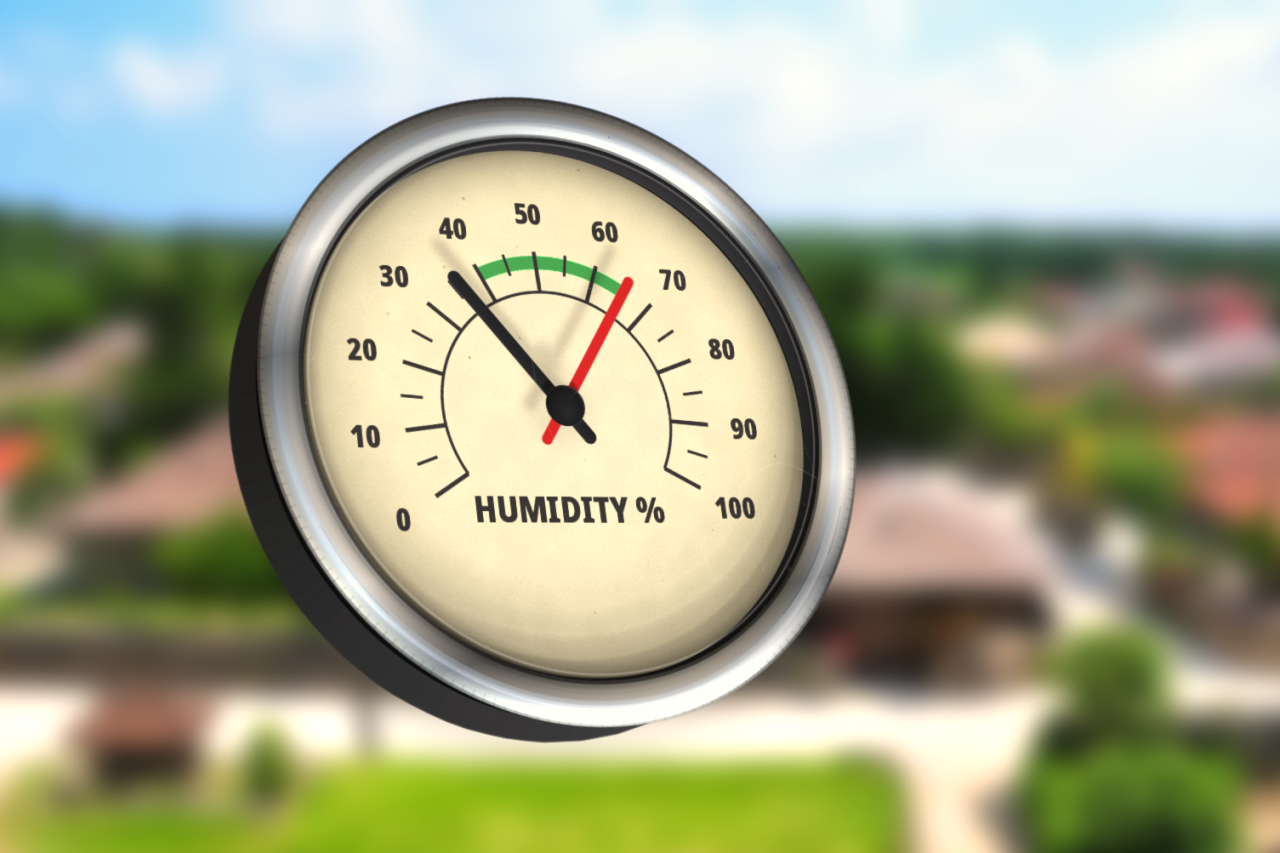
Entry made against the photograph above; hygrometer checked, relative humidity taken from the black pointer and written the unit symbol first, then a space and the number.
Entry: % 35
